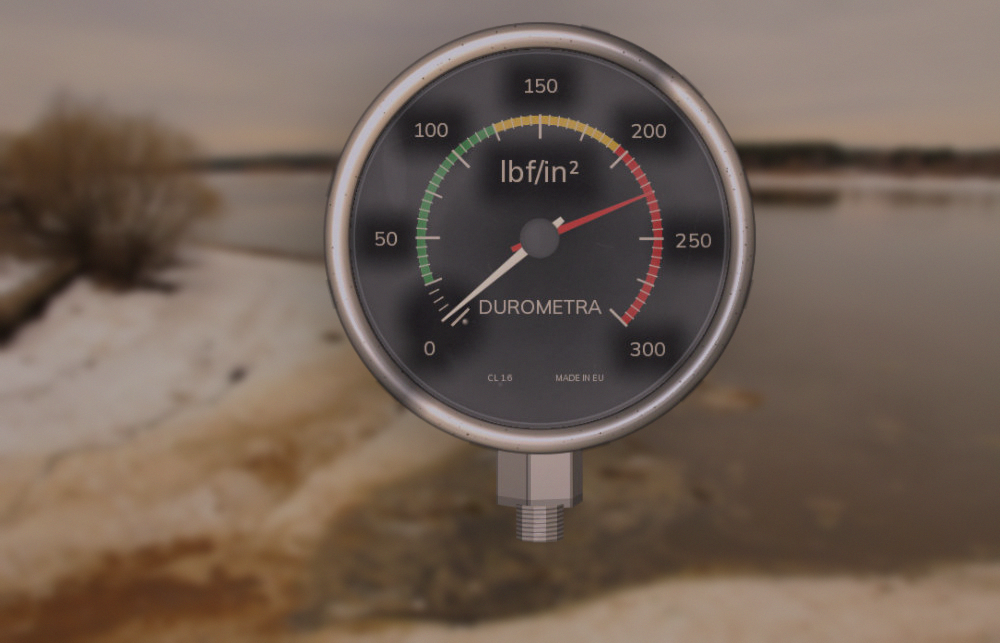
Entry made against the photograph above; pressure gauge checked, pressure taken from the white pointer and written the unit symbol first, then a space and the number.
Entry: psi 5
